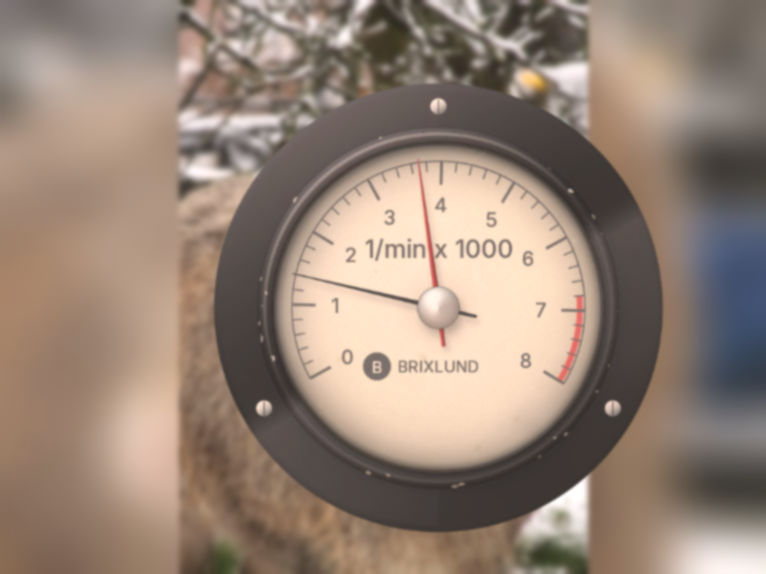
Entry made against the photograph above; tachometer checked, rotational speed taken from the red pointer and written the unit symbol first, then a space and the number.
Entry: rpm 3700
